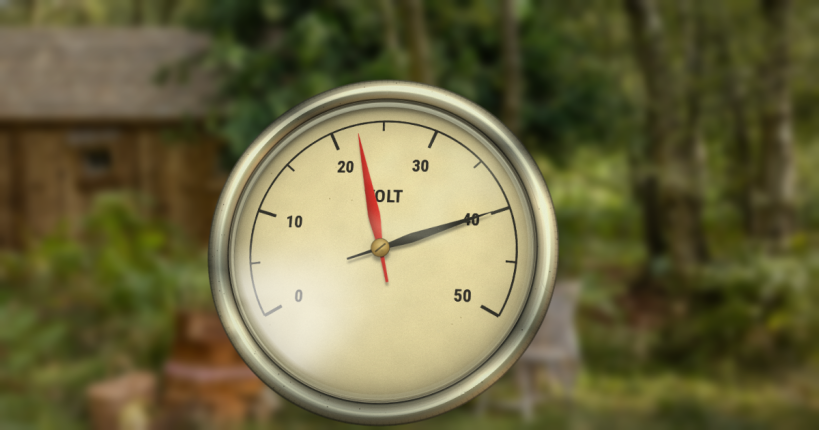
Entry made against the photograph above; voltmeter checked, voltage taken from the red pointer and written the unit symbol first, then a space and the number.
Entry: V 22.5
